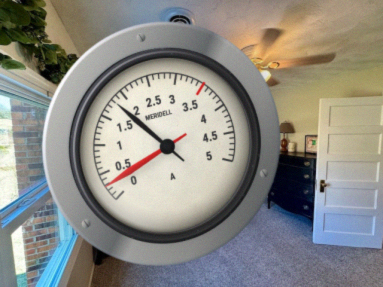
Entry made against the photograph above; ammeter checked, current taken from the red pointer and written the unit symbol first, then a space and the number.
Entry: A 0.3
